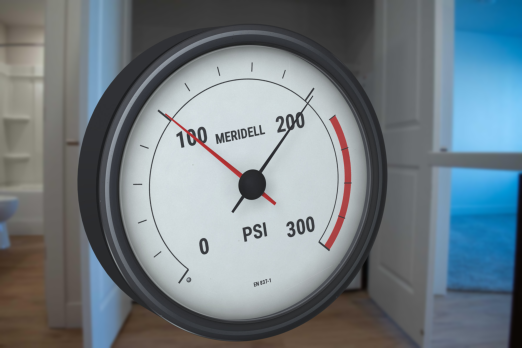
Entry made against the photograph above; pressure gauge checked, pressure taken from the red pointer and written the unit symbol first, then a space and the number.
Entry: psi 100
